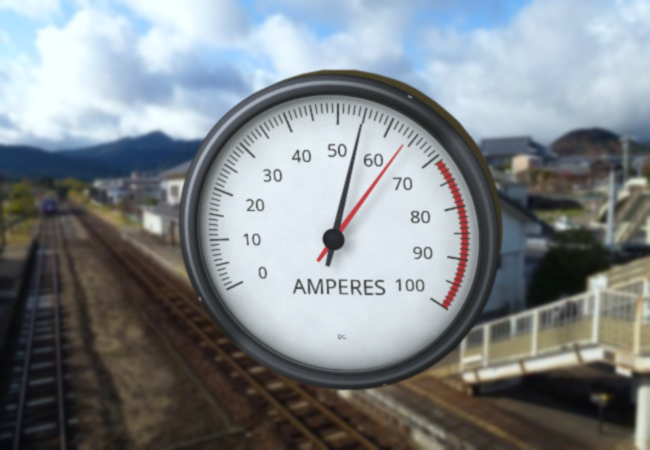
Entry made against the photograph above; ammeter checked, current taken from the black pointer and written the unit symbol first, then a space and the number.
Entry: A 55
